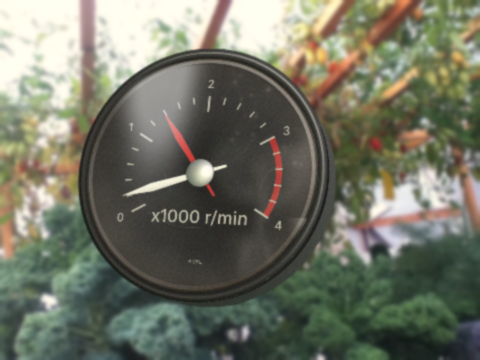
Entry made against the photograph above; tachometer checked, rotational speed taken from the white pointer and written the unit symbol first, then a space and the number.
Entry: rpm 200
